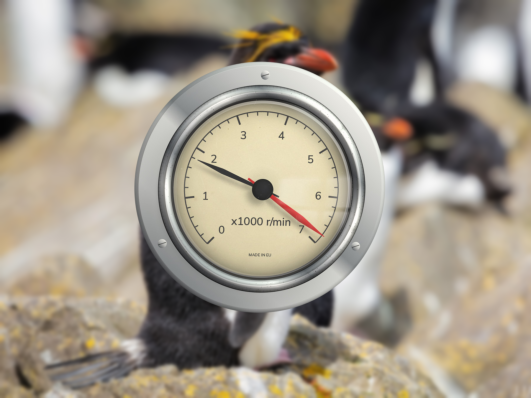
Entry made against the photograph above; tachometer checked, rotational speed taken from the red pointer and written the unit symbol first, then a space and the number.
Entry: rpm 6800
